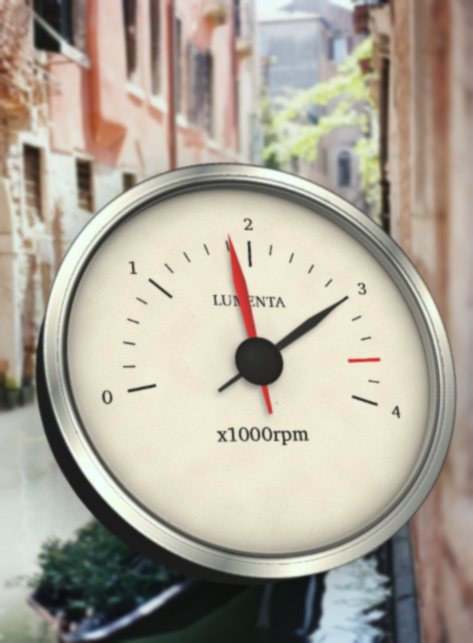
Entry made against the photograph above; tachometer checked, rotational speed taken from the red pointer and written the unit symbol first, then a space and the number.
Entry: rpm 1800
